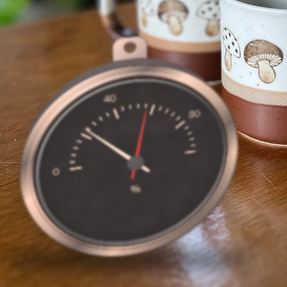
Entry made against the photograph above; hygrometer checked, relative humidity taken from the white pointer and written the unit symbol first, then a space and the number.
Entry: % 24
